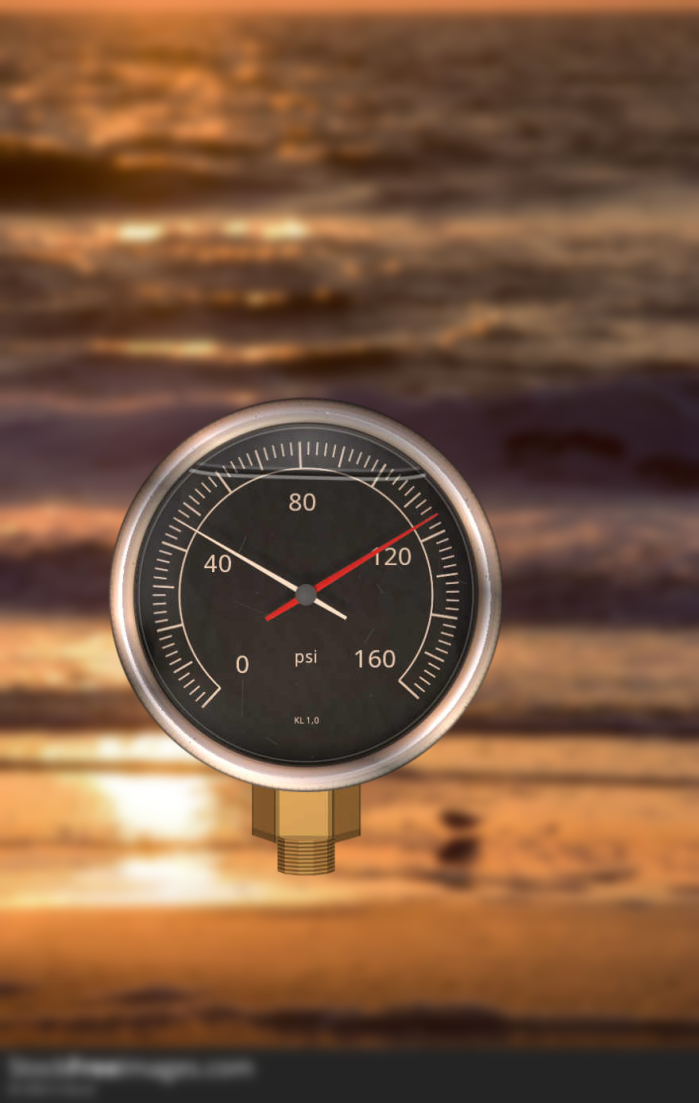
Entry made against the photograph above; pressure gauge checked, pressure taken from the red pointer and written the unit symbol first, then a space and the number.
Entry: psi 116
